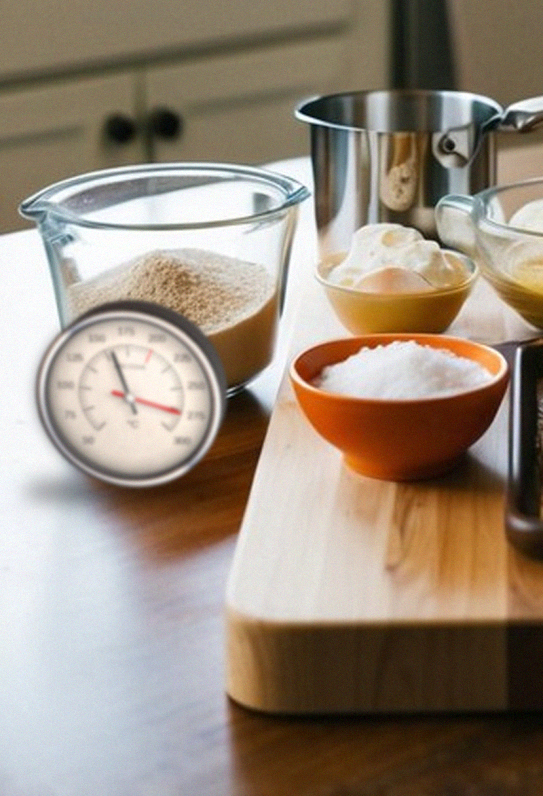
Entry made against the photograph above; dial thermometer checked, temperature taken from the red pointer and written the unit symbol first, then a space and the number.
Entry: °C 275
